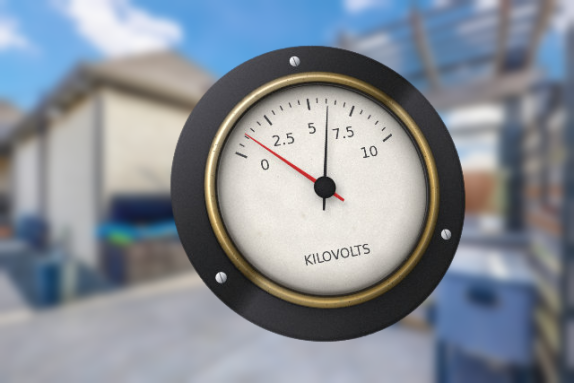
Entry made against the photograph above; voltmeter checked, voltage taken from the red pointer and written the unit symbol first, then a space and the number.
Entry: kV 1
